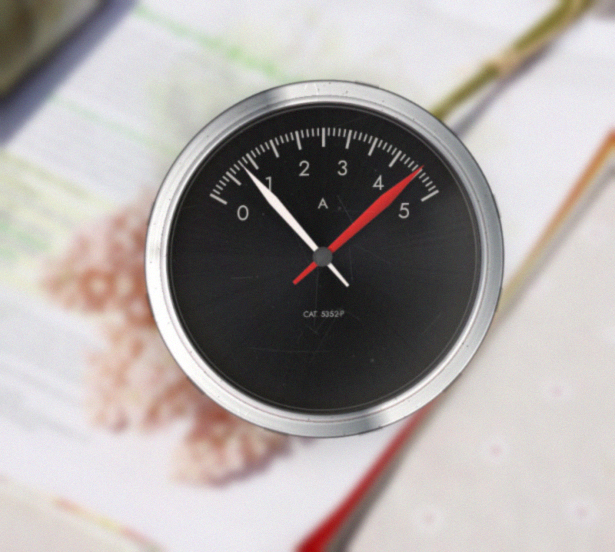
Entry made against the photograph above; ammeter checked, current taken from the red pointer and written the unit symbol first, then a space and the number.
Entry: A 4.5
